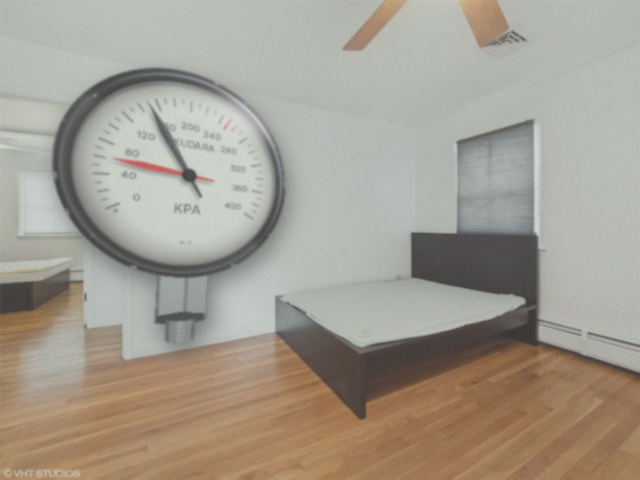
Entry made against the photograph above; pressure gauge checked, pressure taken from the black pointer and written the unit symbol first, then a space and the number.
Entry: kPa 150
